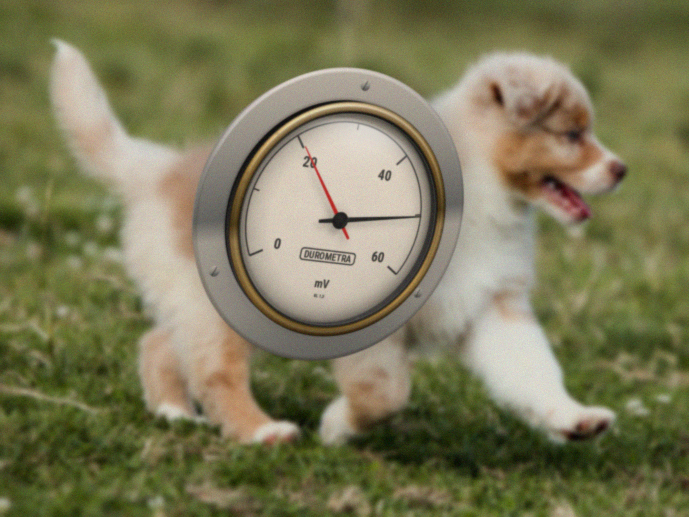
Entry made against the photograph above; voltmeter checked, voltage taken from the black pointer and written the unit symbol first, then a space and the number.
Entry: mV 50
